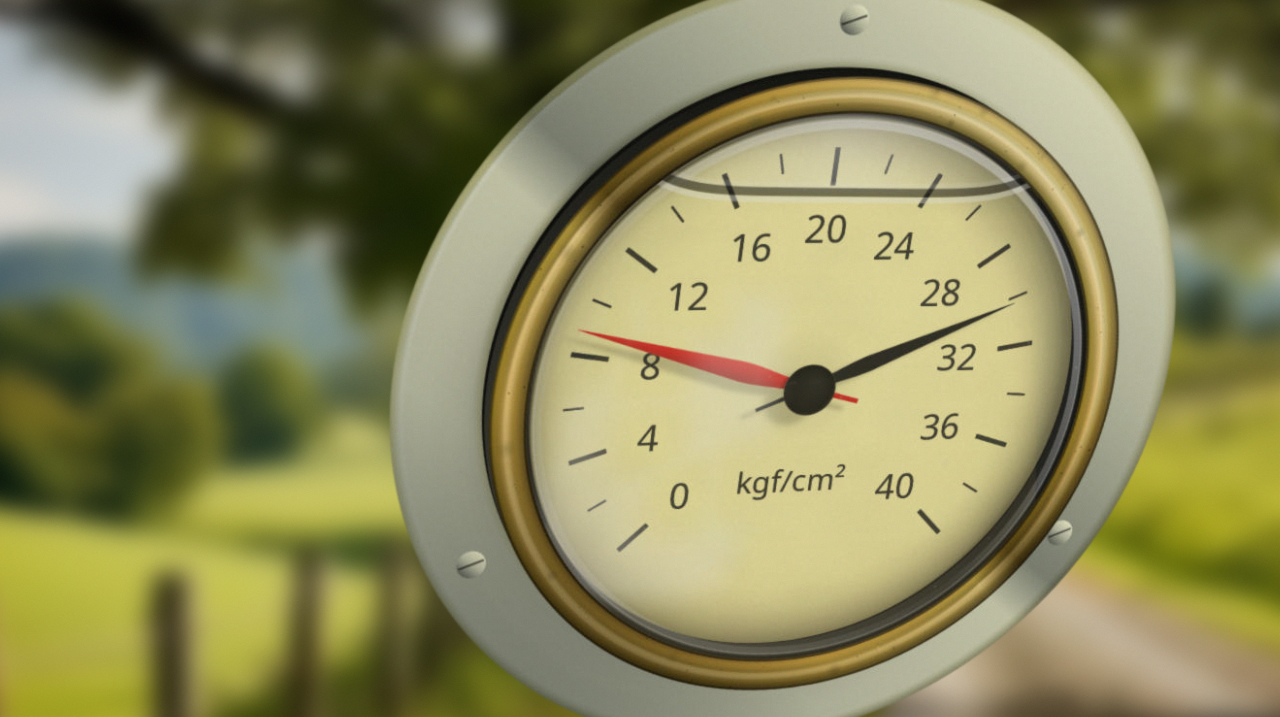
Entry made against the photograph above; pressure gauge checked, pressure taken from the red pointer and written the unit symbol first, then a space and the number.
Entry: kg/cm² 9
